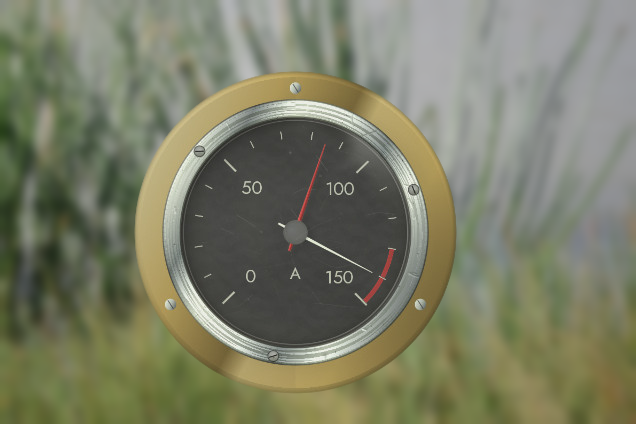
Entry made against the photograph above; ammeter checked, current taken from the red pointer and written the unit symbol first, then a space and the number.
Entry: A 85
